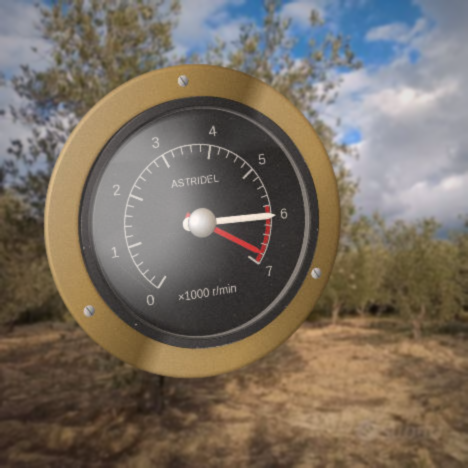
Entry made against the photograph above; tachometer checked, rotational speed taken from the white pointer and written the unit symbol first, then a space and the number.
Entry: rpm 6000
